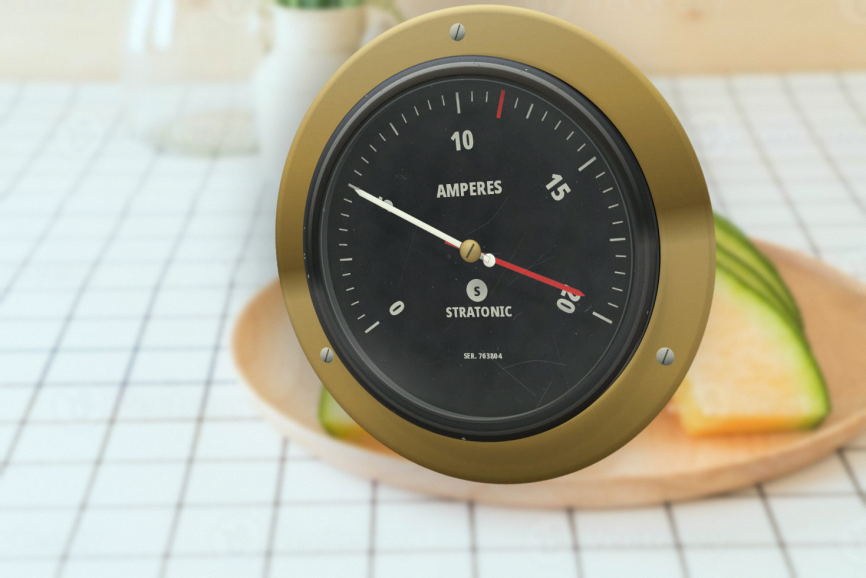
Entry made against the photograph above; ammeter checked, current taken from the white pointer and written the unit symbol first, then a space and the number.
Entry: A 5
